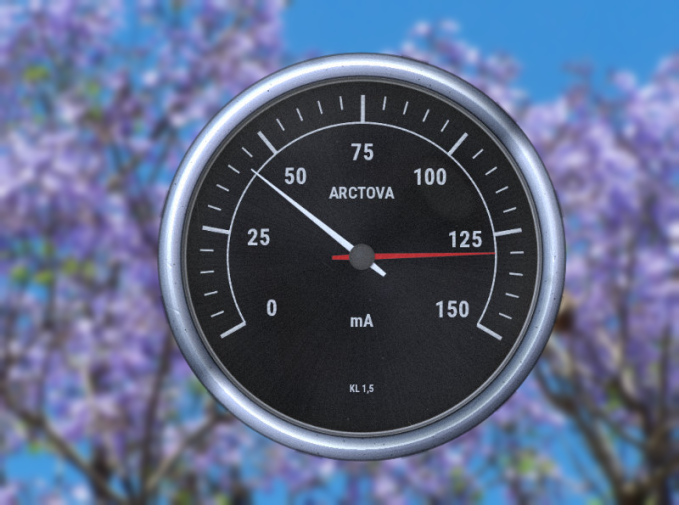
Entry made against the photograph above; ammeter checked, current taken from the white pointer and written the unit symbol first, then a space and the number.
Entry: mA 42.5
